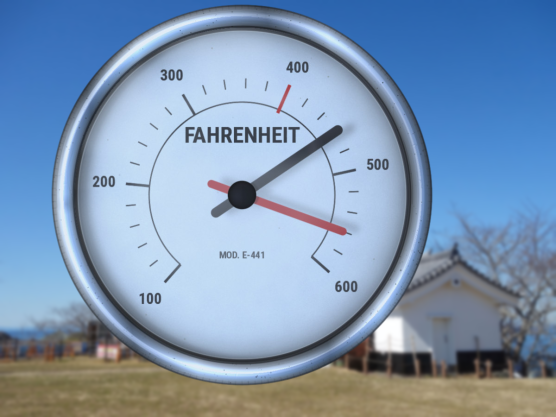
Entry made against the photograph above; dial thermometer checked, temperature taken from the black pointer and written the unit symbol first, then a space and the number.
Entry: °F 460
